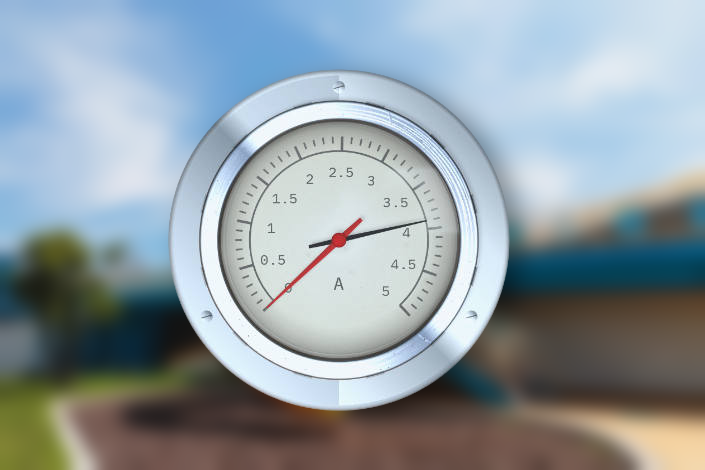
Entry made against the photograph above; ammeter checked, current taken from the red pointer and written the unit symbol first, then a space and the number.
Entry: A 0
